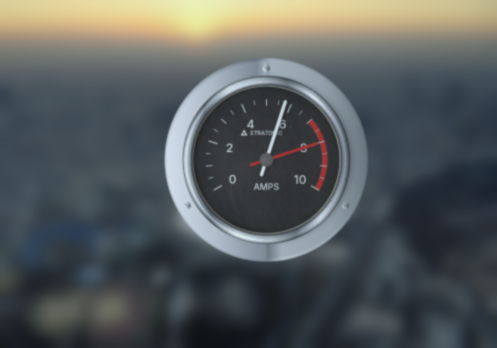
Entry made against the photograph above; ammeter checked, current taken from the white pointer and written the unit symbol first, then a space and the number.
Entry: A 5.75
